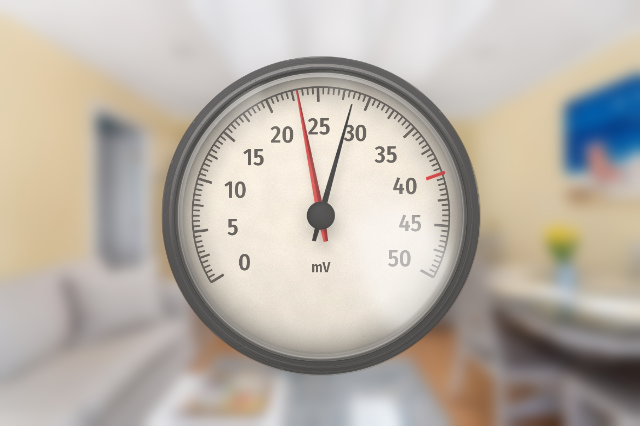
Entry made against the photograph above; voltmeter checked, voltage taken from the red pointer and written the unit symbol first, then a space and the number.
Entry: mV 23
